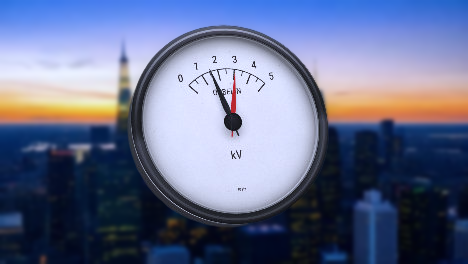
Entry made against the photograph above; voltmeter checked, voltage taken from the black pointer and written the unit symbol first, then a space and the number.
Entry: kV 1.5
